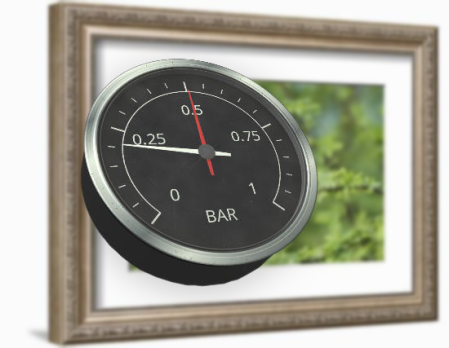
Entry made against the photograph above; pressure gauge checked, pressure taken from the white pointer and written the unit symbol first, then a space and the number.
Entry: bar 0.2
